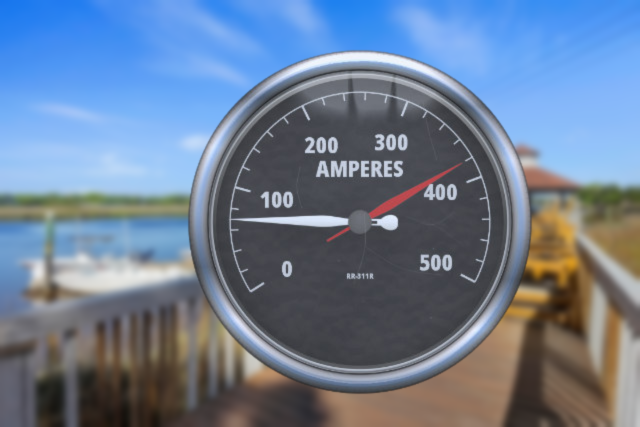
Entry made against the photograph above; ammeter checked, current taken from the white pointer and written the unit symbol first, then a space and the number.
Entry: A 70
